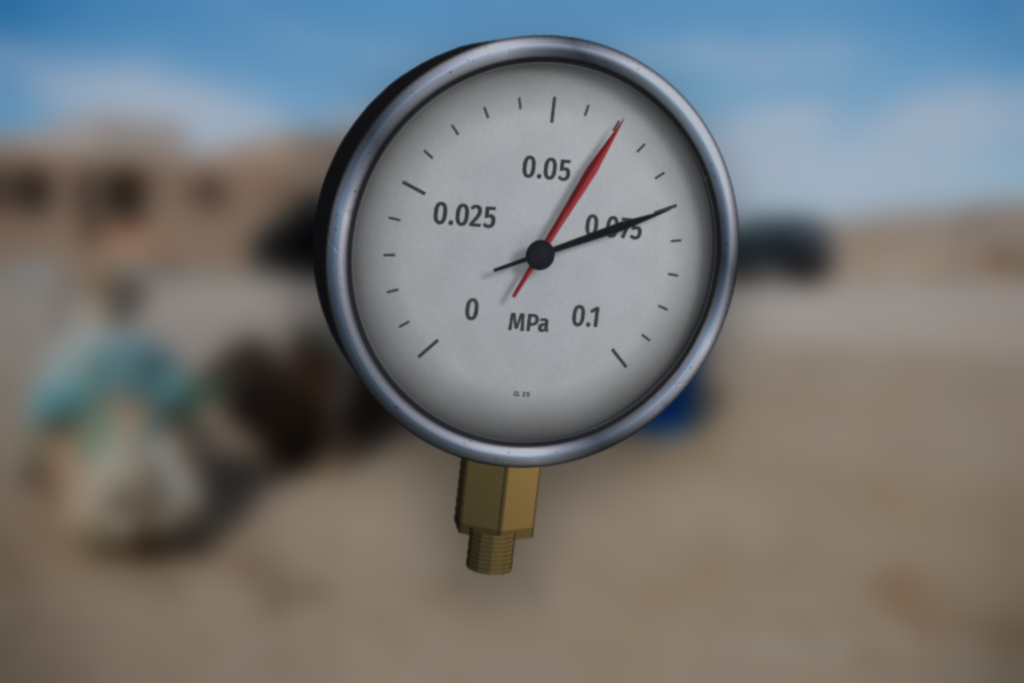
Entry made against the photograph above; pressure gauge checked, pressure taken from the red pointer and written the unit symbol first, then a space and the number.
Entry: MPa 0.06
